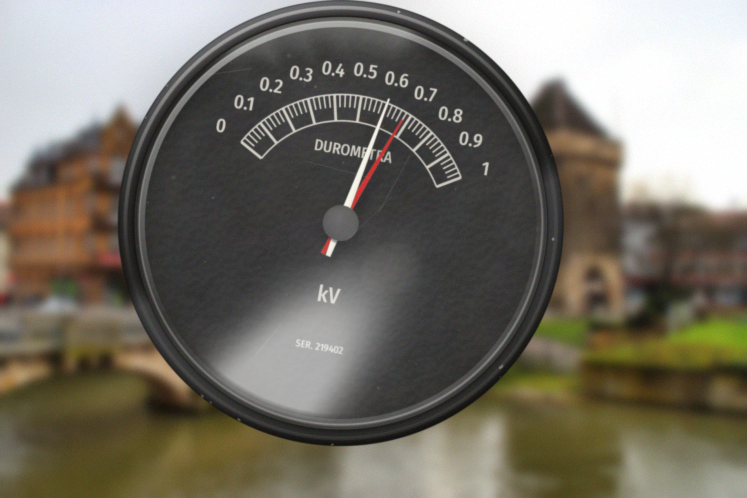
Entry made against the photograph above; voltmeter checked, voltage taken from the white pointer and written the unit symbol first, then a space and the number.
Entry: kV 0.6
